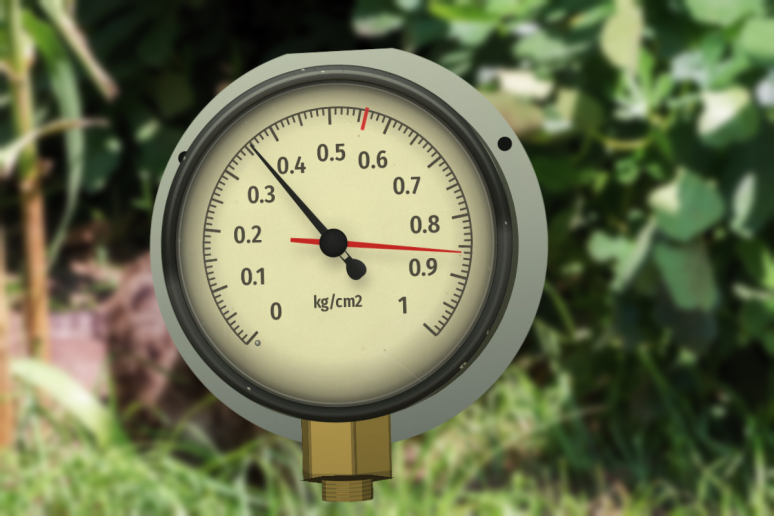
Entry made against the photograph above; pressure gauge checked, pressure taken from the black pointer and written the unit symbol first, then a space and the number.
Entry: kg/cm² 0.36
